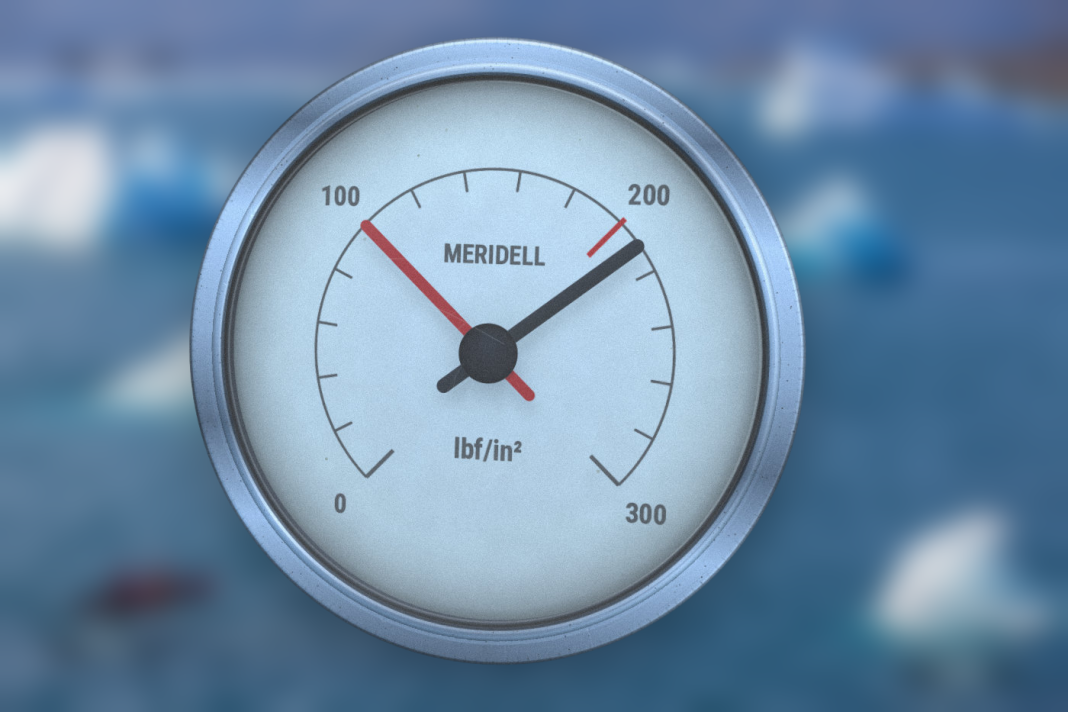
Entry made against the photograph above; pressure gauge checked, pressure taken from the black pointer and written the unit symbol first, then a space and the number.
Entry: psi 210
